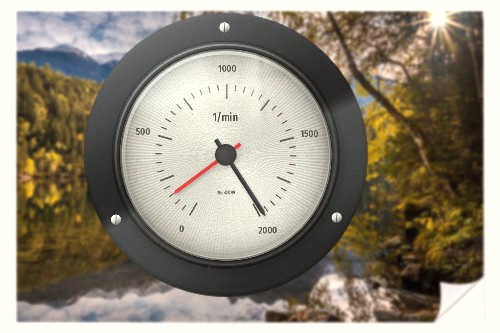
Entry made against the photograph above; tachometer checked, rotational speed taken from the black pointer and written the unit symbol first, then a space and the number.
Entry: rpm 1975
